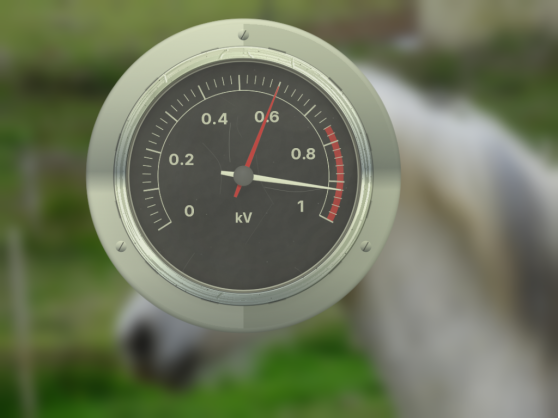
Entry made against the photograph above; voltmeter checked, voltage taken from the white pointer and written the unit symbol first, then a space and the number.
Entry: kV 0.92
